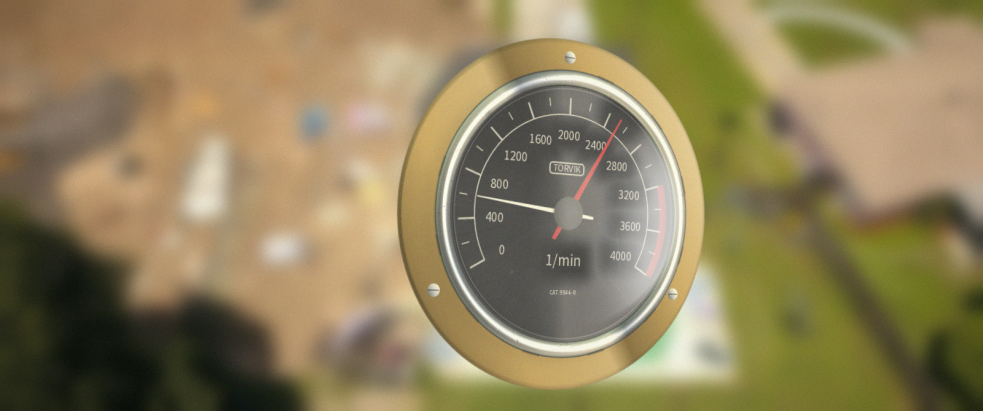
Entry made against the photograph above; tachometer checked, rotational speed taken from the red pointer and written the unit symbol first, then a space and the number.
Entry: rpm 2500
